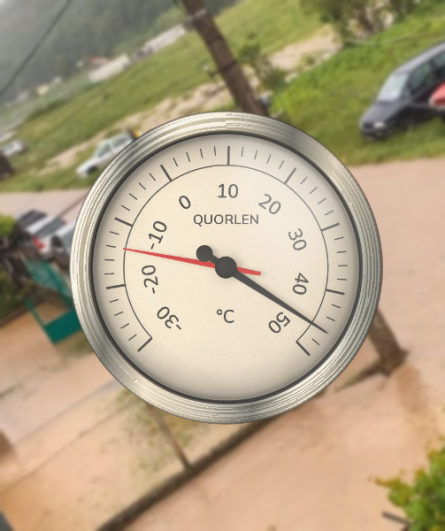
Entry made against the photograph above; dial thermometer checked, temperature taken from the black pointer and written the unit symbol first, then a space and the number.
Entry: °C 46
